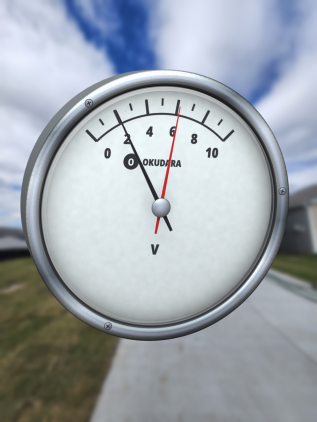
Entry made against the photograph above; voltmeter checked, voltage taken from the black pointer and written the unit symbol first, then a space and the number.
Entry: V 2
